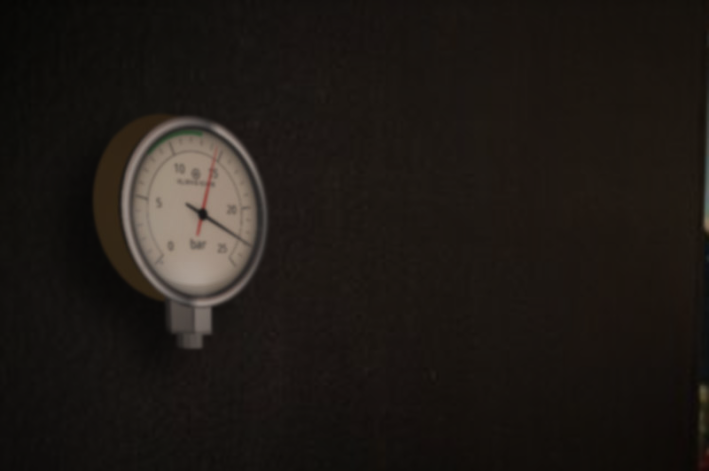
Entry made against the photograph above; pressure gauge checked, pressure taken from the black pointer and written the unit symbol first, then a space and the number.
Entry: bar 23
